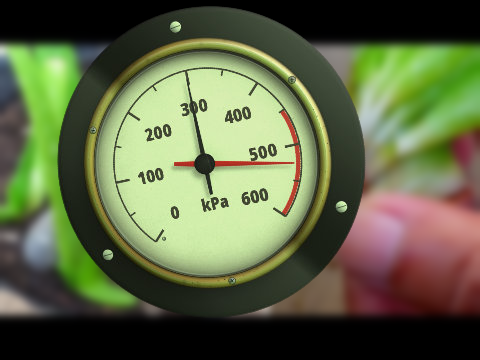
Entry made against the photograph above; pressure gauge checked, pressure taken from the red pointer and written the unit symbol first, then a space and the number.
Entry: kPa 525
